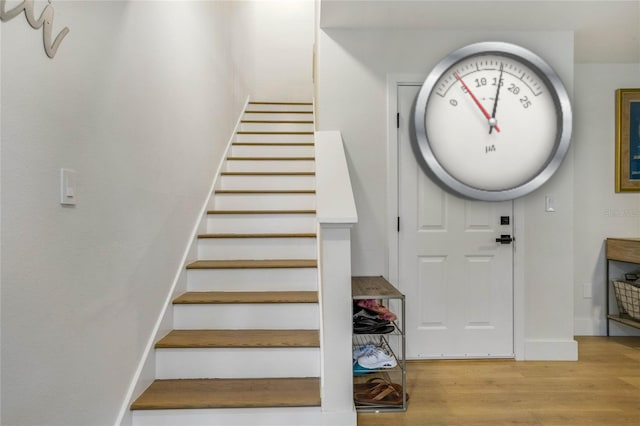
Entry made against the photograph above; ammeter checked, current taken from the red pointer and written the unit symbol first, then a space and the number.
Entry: µA 5
